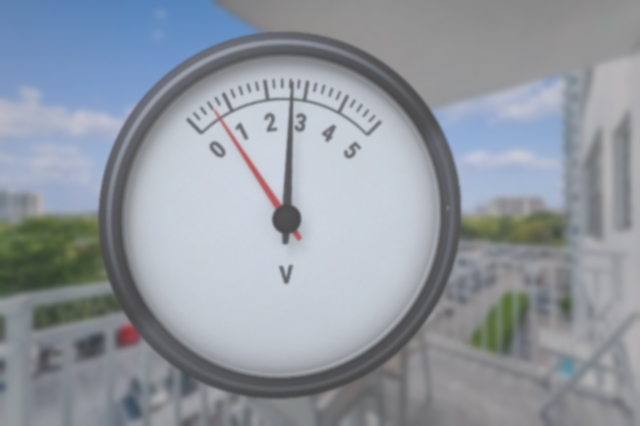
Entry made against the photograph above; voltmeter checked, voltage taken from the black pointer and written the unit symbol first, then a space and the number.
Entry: V 2.6
